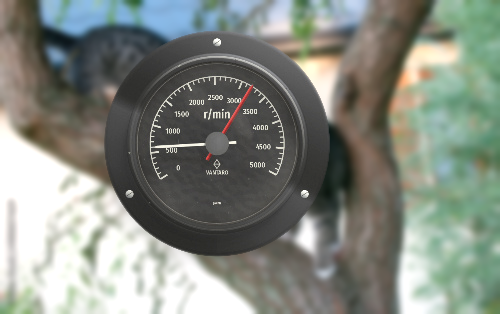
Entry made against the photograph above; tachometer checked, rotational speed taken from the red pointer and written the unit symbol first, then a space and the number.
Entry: rpm 3200
